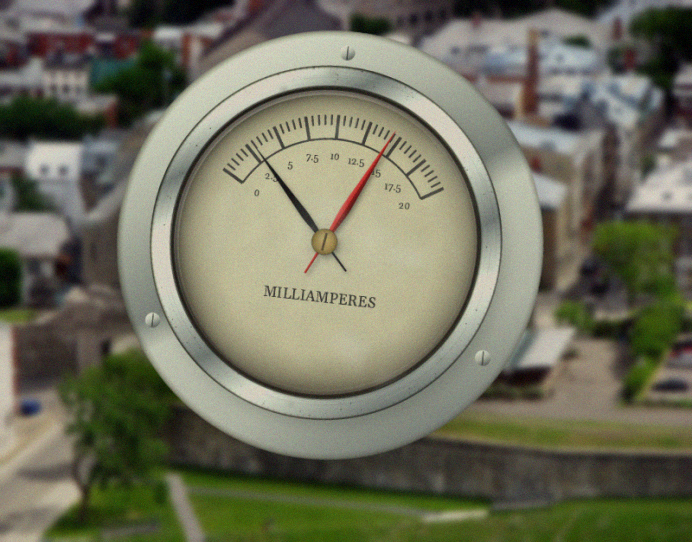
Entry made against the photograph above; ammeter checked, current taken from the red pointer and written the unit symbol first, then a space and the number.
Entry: mA 14.5
